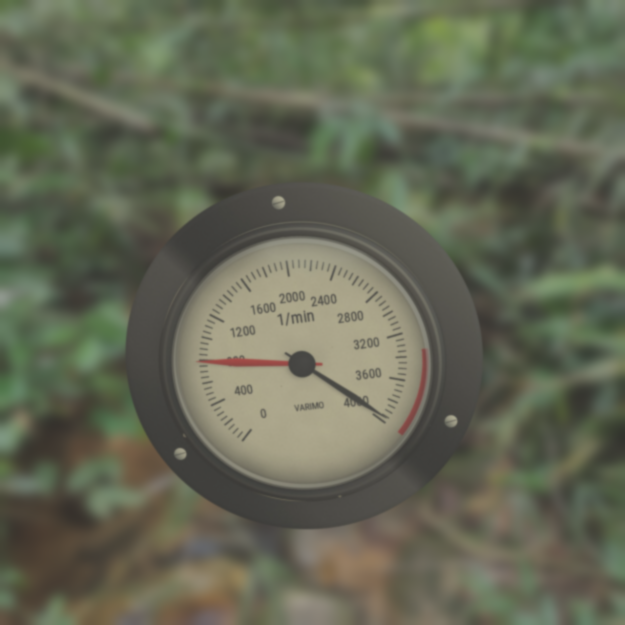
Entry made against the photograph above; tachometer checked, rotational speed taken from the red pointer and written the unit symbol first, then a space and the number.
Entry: rpm 800
